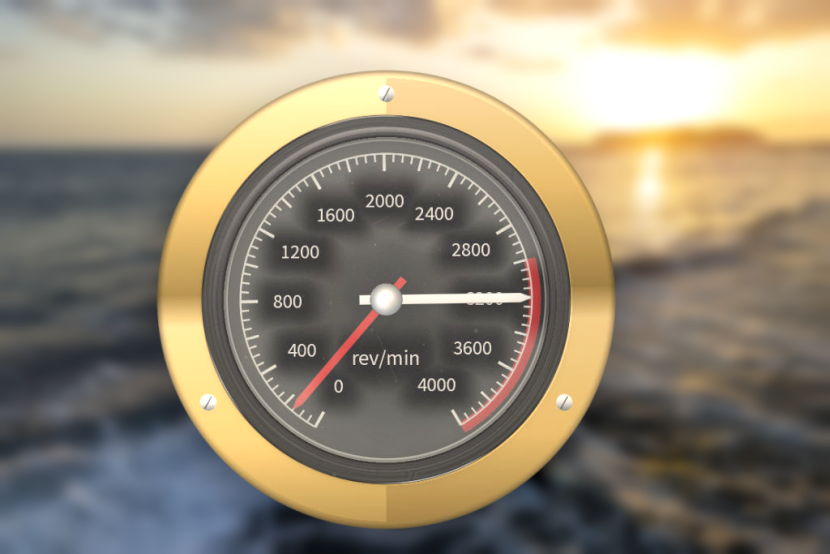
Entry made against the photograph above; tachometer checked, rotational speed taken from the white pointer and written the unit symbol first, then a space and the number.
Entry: rpm 3200
